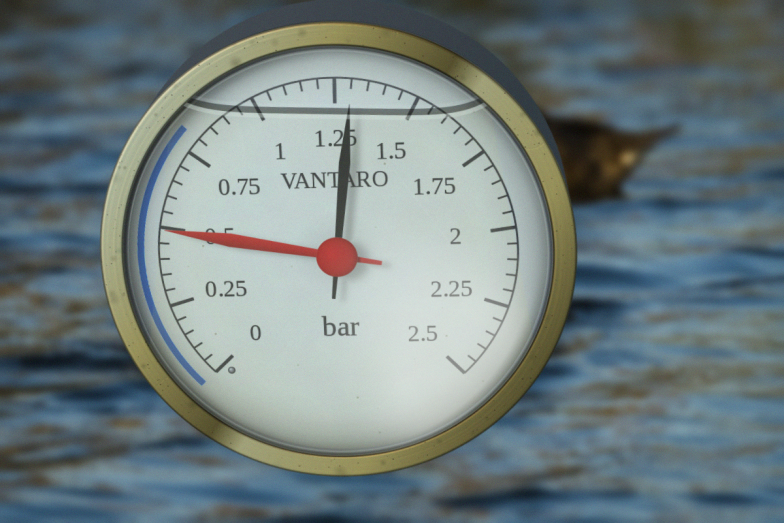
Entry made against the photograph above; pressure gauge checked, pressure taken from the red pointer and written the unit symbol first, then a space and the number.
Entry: bar 0.5
